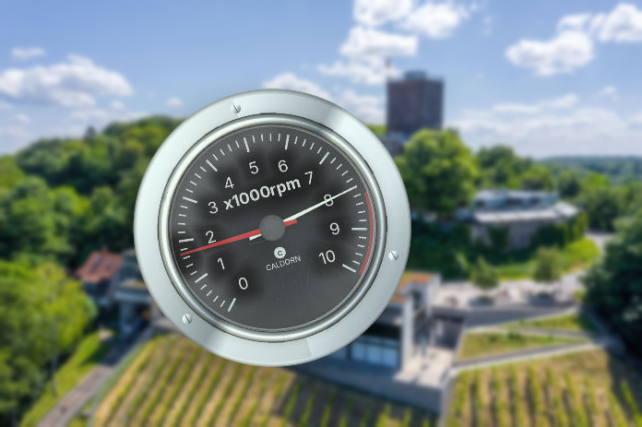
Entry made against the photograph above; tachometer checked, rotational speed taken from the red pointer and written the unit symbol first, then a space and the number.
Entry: rpm 1700
